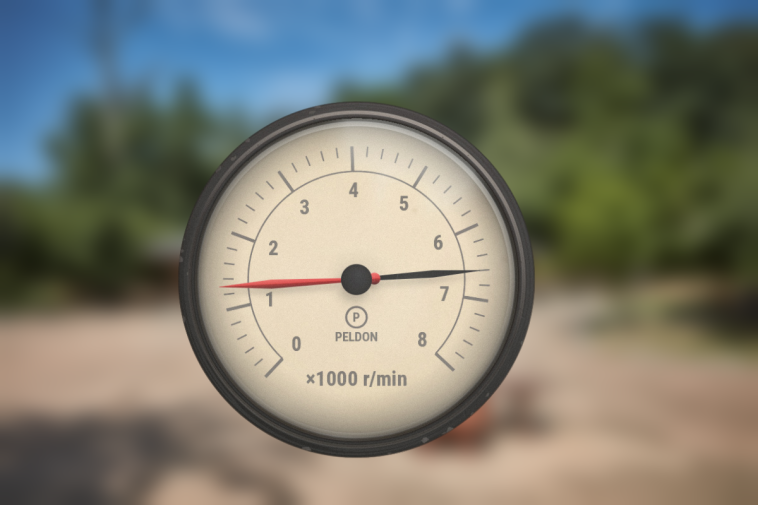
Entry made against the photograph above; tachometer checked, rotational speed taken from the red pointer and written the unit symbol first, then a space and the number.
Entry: rpm 1300
